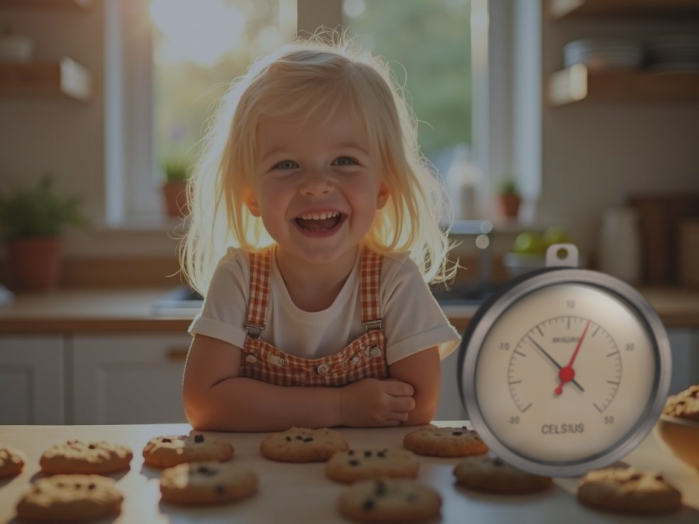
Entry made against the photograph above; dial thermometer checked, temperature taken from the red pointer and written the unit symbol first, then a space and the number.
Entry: °C 16
